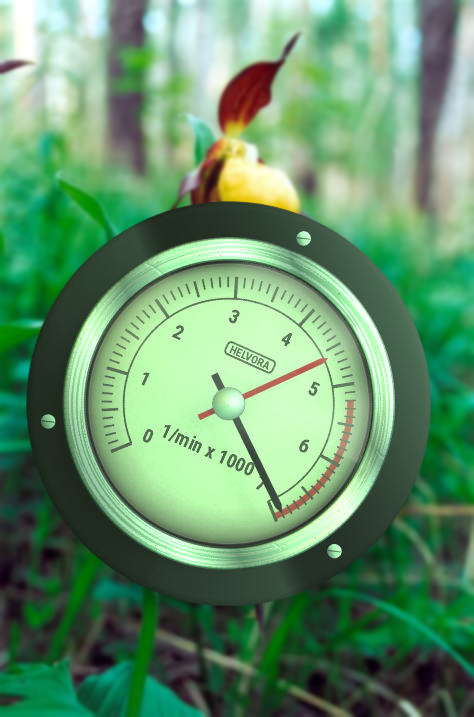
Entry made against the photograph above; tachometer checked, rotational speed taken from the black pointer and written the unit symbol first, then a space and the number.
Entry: rpm 6900
